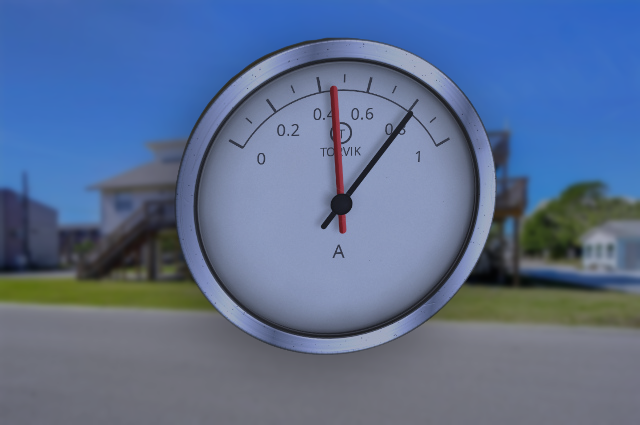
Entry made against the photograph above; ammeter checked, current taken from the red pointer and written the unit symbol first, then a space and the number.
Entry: A 0.45
